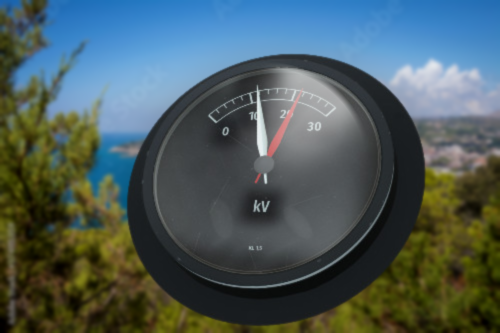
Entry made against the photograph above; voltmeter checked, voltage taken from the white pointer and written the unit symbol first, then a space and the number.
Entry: kV 12
